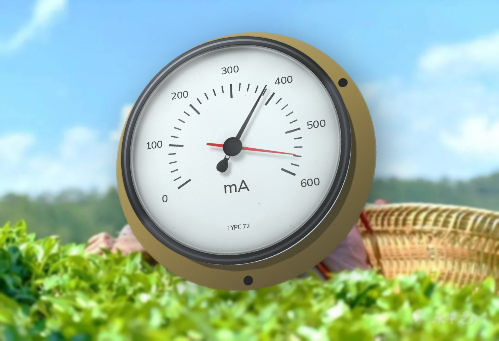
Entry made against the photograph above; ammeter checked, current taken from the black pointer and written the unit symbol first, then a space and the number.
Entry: mA 380
